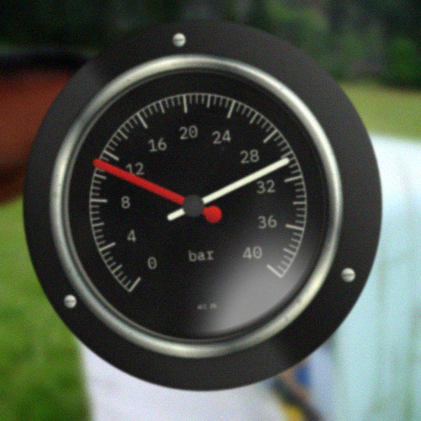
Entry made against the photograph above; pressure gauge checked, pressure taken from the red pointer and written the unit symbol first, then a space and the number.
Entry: bar 11
